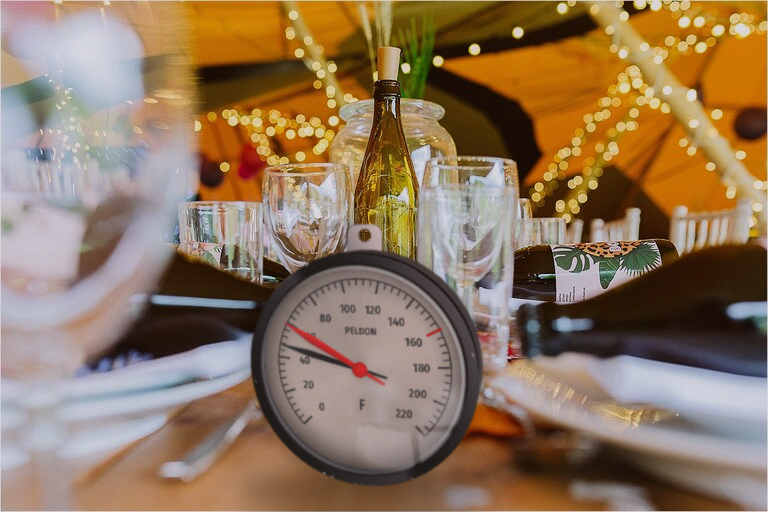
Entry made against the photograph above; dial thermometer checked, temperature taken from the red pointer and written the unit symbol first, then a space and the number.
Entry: °F 60
